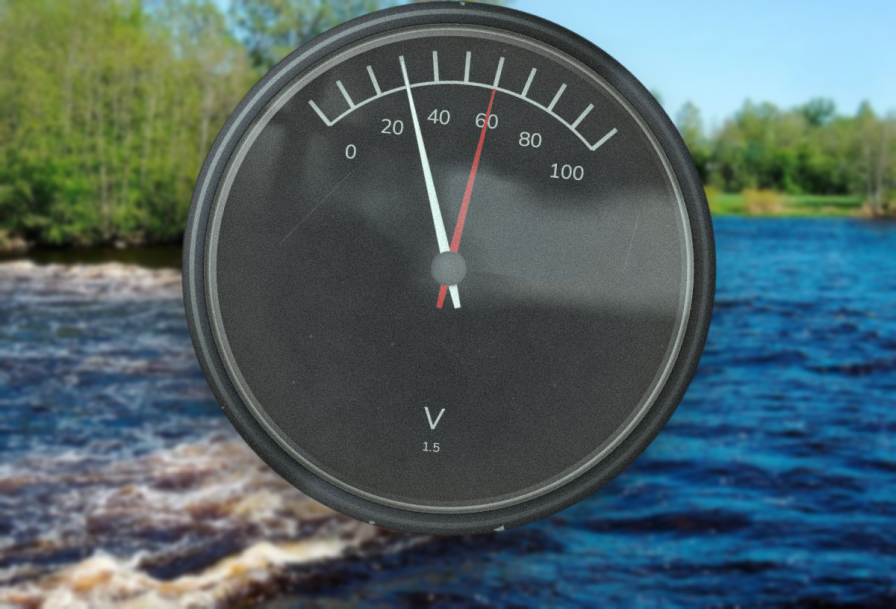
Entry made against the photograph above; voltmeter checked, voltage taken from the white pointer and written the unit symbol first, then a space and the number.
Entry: V 30
